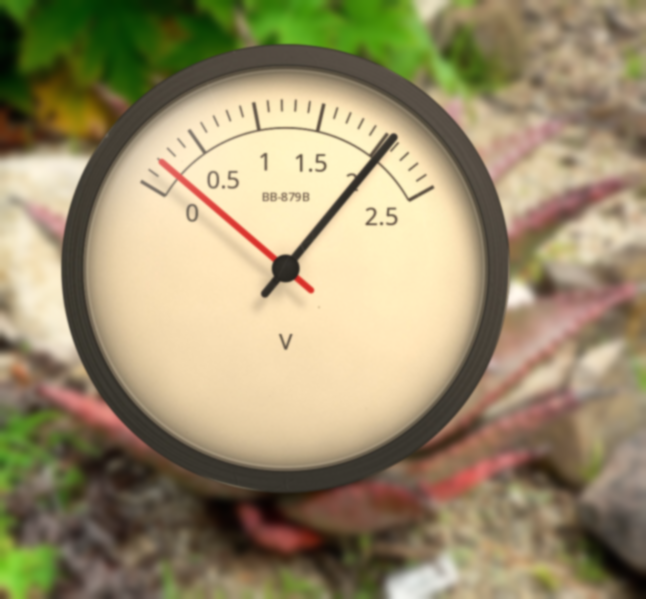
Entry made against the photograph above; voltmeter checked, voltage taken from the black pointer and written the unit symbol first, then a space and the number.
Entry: V 2.05
